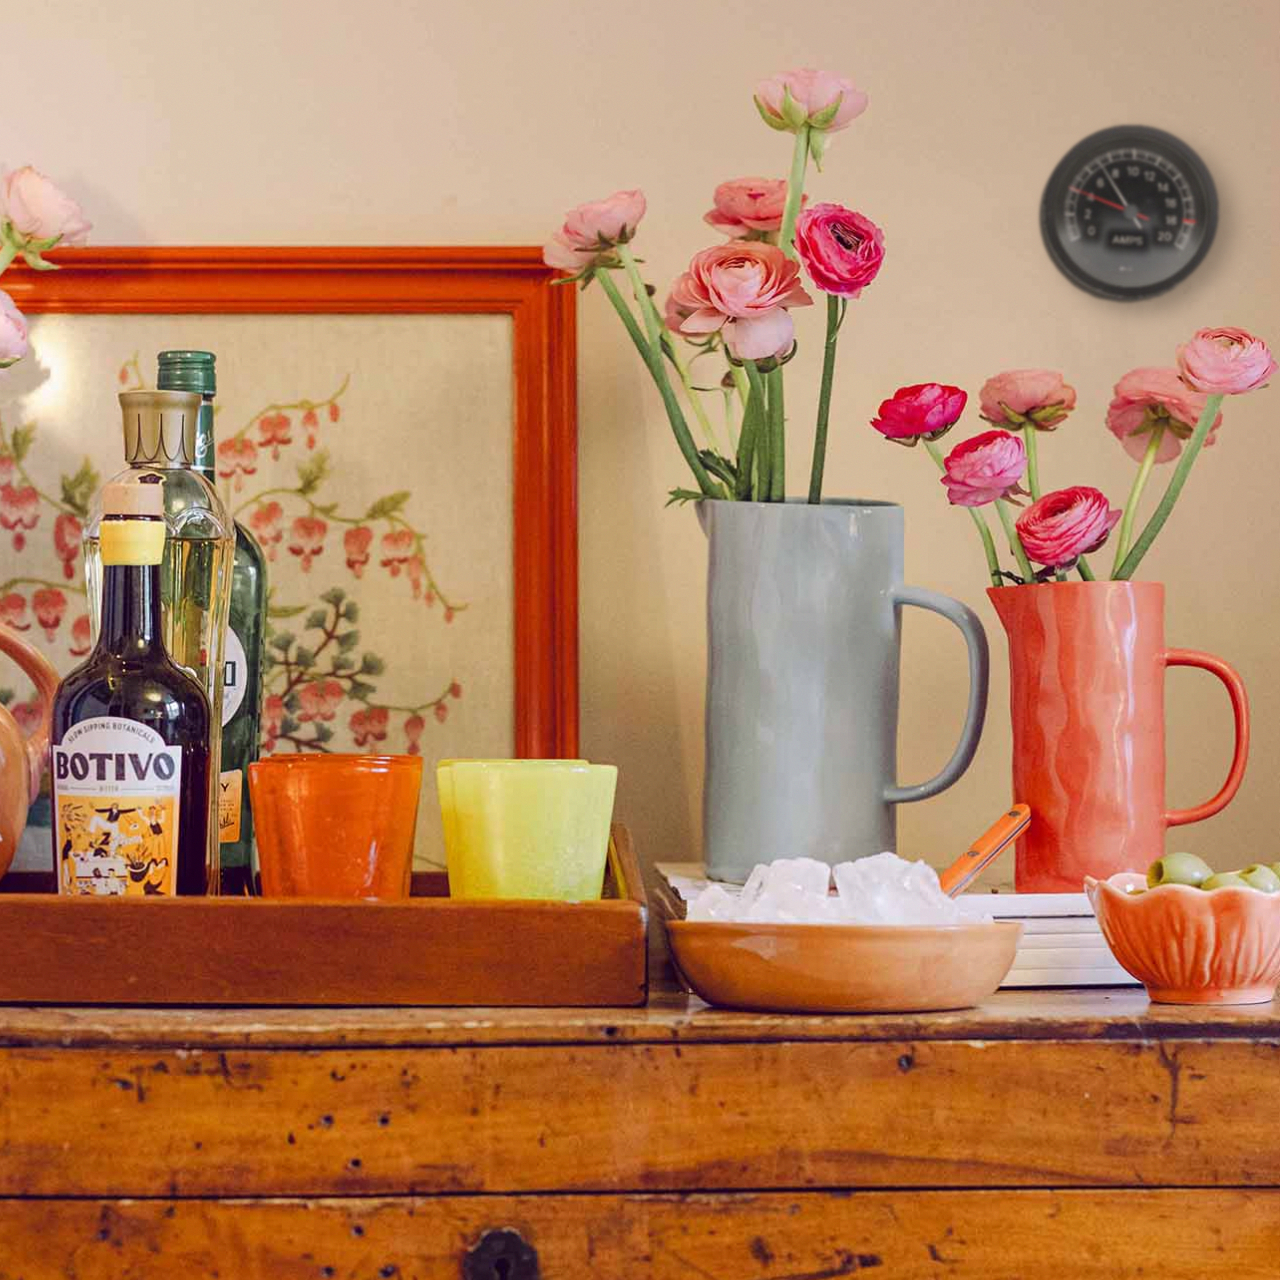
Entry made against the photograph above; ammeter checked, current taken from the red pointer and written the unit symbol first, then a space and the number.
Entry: A 4
